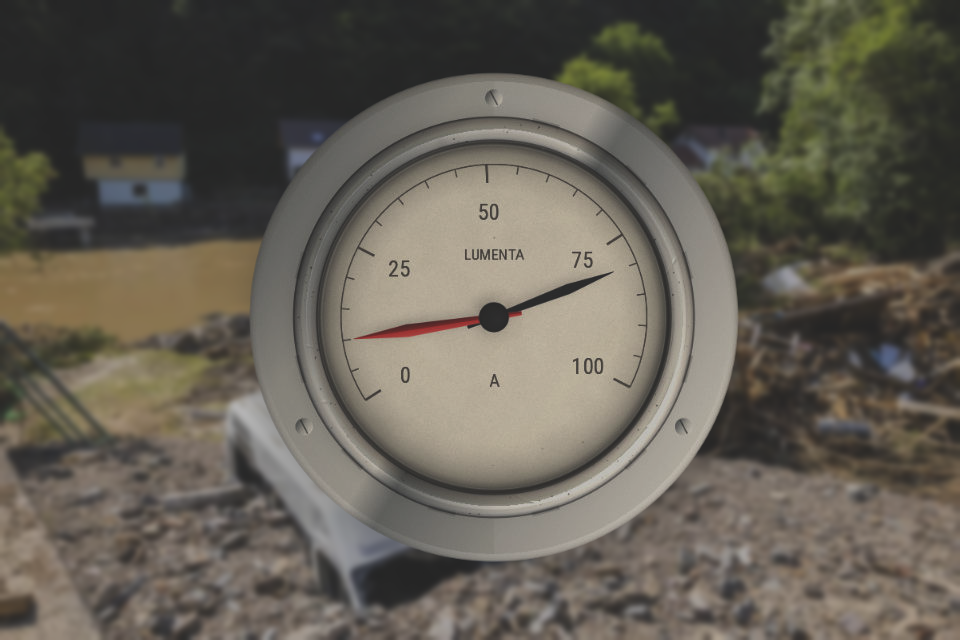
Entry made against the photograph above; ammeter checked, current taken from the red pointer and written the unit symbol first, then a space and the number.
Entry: A 10
